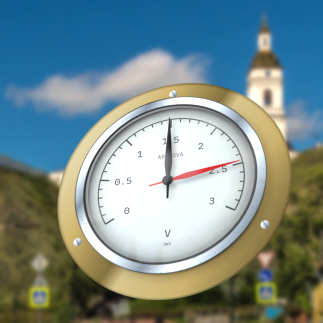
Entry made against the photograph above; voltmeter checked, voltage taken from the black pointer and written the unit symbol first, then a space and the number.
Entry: V 1.5
